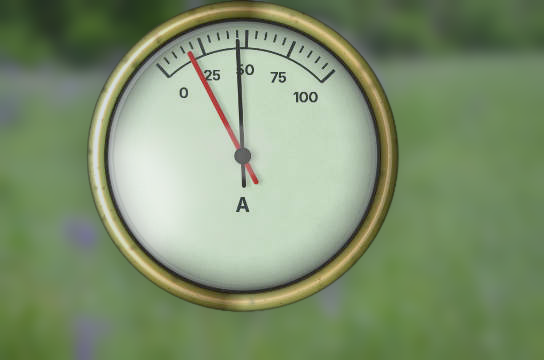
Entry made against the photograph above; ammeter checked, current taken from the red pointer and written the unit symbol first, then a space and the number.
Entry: A 17.5
